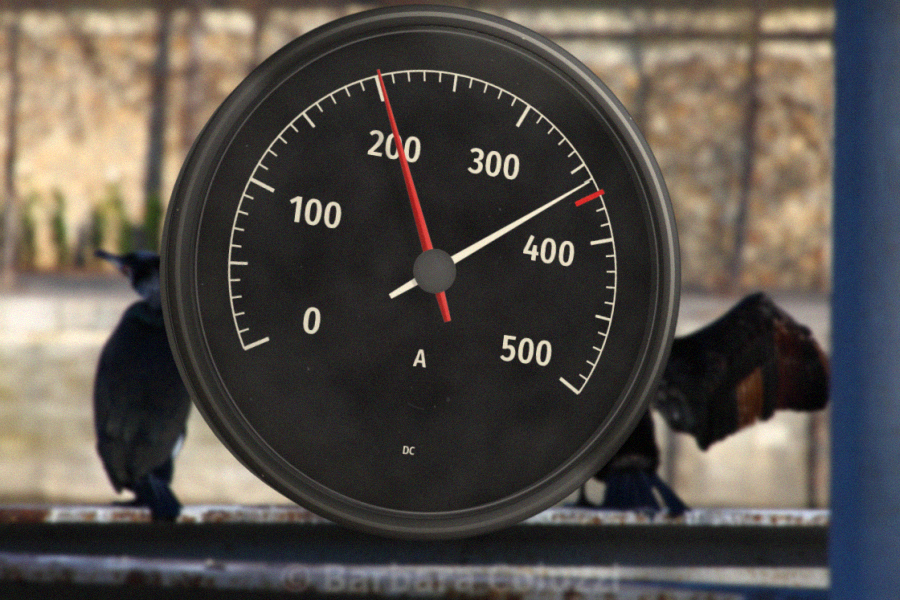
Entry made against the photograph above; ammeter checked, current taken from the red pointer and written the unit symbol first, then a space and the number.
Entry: A 200
